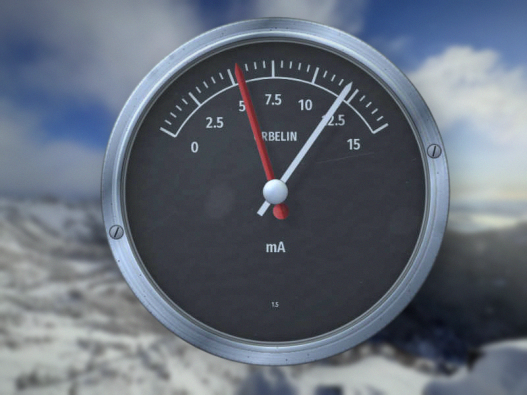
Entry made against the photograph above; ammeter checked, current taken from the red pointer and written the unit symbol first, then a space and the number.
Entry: mA 5.5
